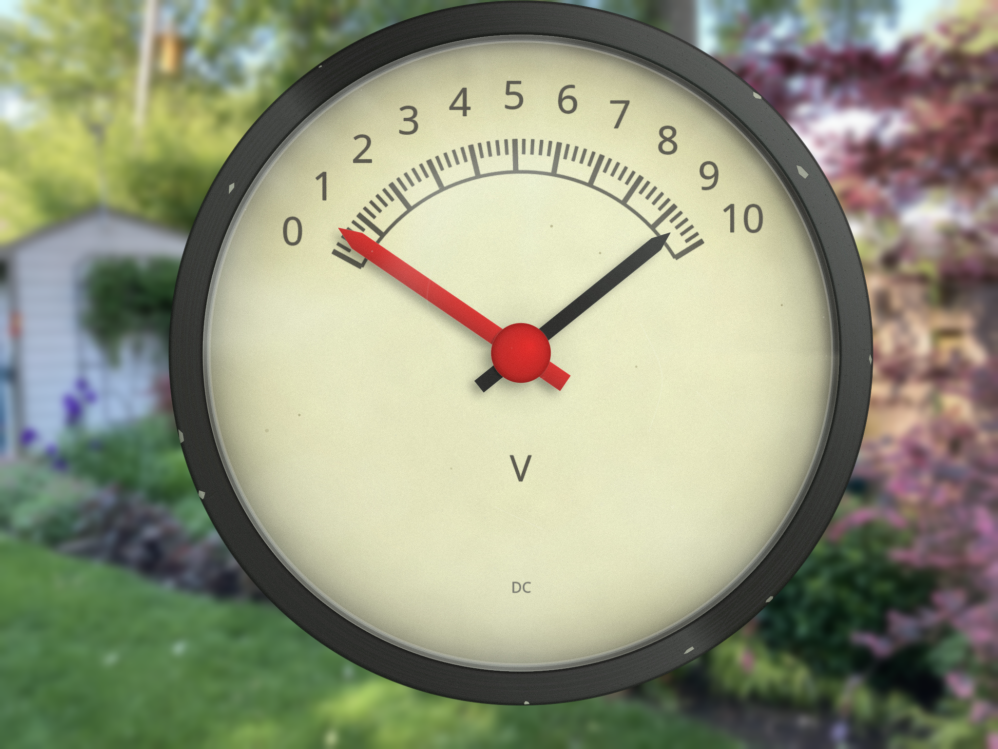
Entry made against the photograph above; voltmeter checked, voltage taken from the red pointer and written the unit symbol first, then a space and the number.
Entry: V 0.5
